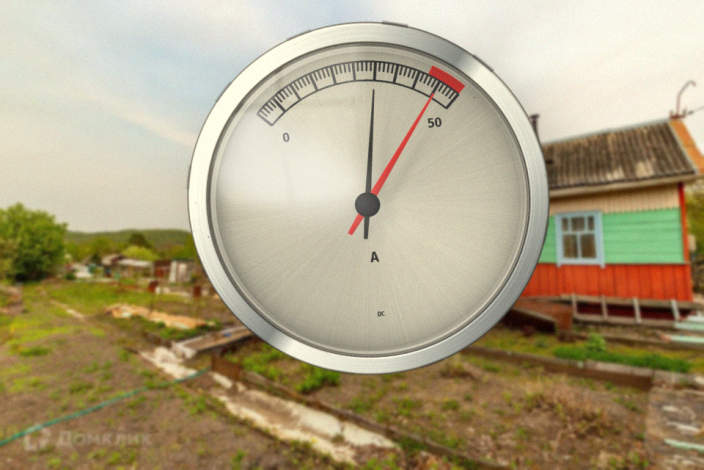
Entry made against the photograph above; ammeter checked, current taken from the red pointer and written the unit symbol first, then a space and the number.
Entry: A 45
